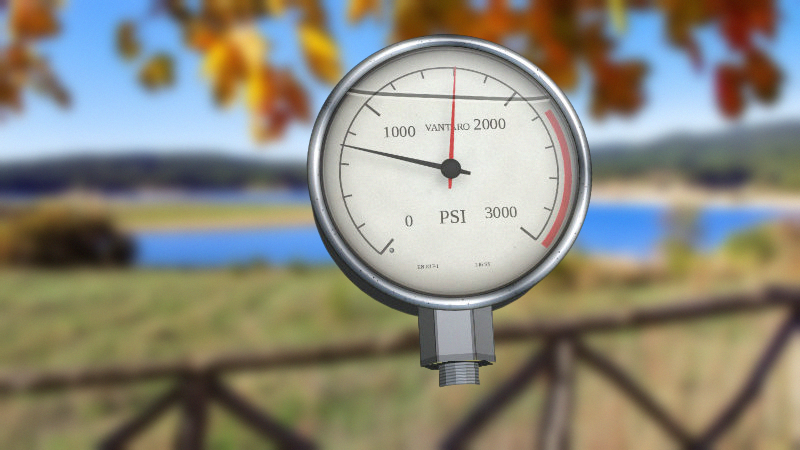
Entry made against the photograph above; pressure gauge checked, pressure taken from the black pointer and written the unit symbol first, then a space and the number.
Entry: psi 700
